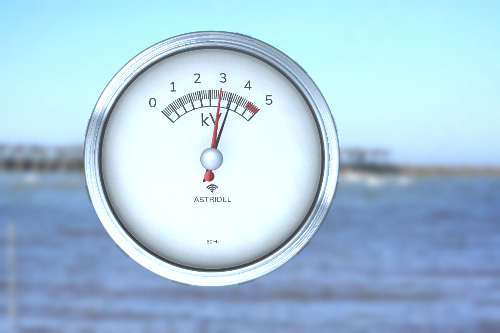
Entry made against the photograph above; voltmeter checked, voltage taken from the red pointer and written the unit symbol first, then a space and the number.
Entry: kV 3
